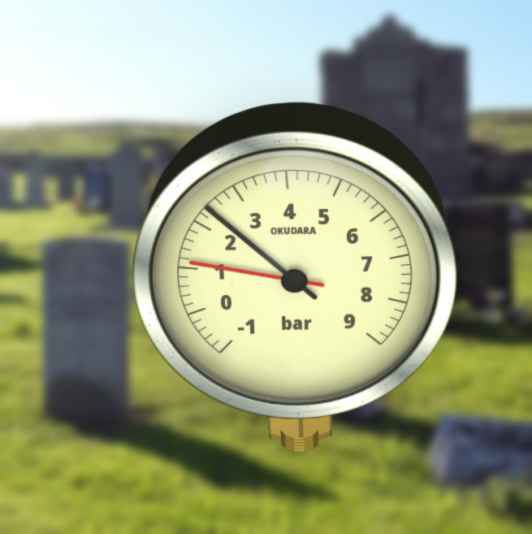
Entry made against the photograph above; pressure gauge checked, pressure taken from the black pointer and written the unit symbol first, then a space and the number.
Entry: bar 2.4
